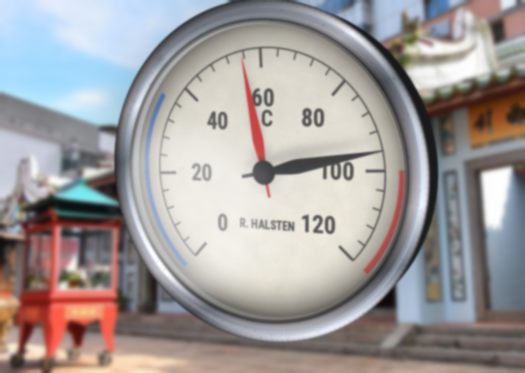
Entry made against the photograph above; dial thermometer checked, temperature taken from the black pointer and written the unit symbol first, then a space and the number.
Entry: °C 96
